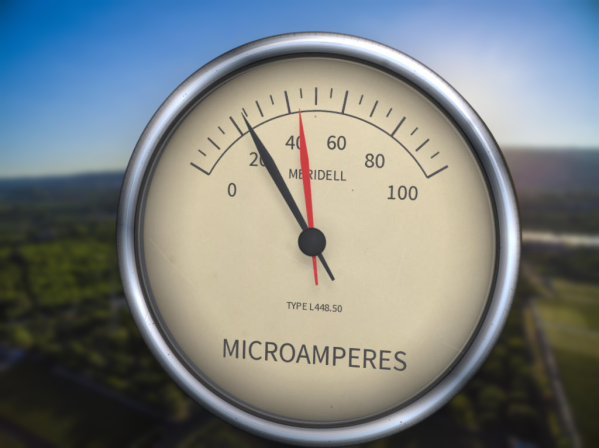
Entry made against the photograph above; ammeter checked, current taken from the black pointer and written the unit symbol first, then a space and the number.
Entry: µA 25
